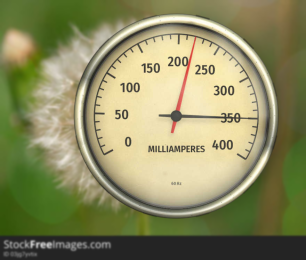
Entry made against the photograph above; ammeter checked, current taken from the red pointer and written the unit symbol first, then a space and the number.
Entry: mA 220
